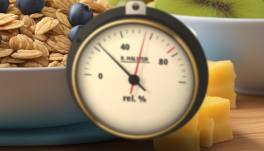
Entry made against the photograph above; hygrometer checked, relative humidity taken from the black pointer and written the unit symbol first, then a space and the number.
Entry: % 24
